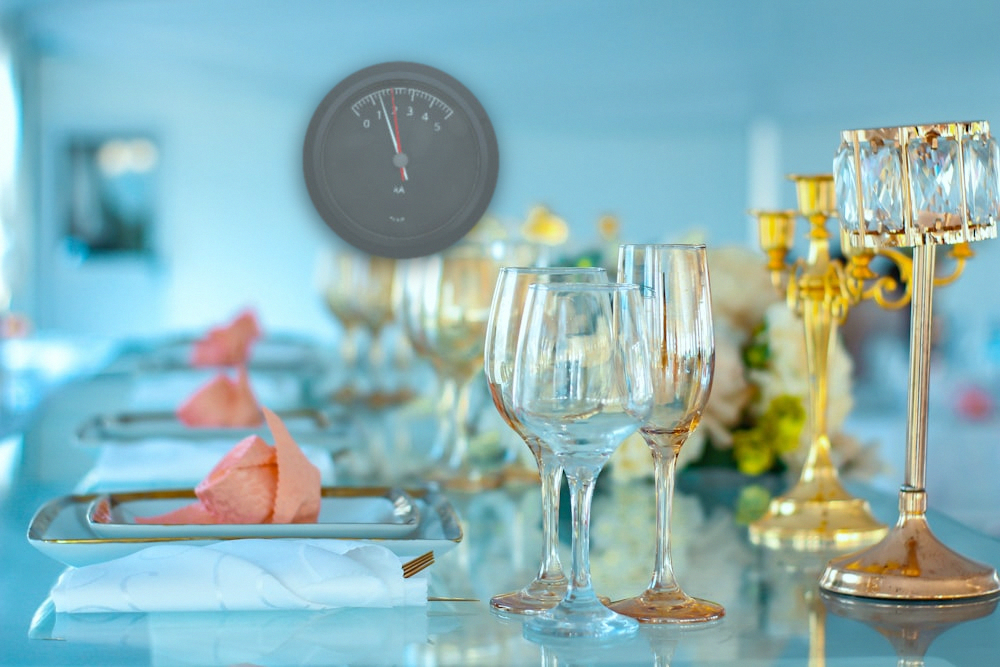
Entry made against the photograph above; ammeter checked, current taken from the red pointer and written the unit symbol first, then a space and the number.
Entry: kA 2
